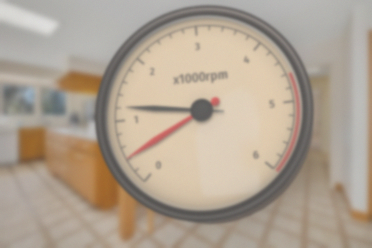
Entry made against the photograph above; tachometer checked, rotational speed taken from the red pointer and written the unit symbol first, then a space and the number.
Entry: rpm 400
